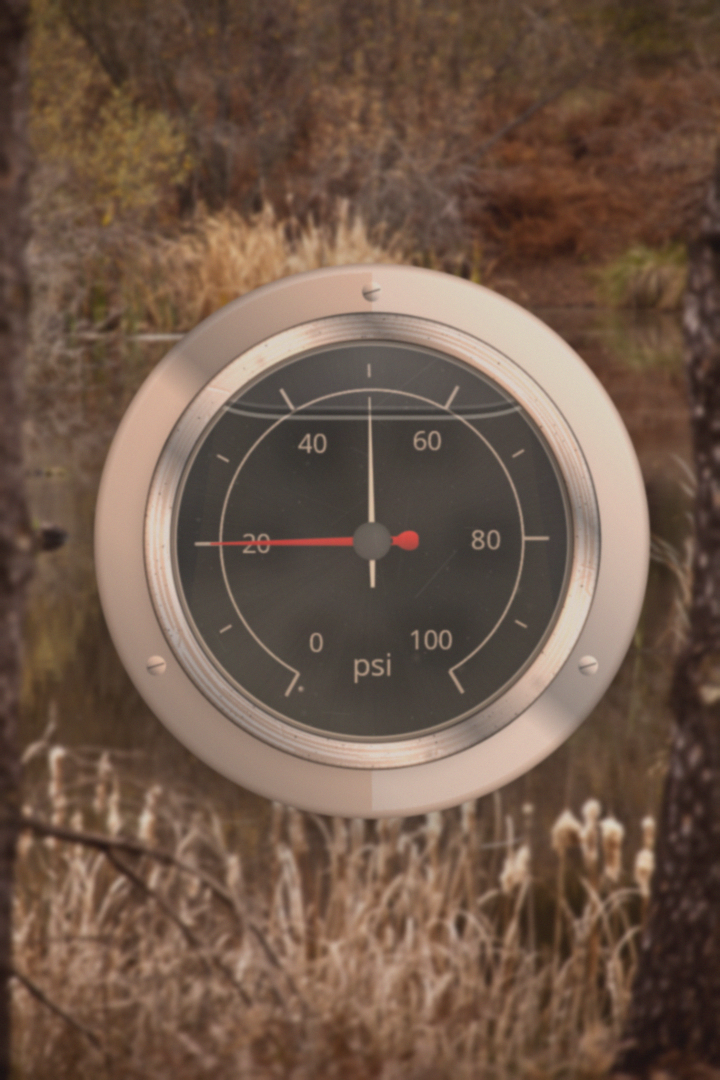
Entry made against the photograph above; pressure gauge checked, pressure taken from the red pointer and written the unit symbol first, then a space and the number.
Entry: psi 20
